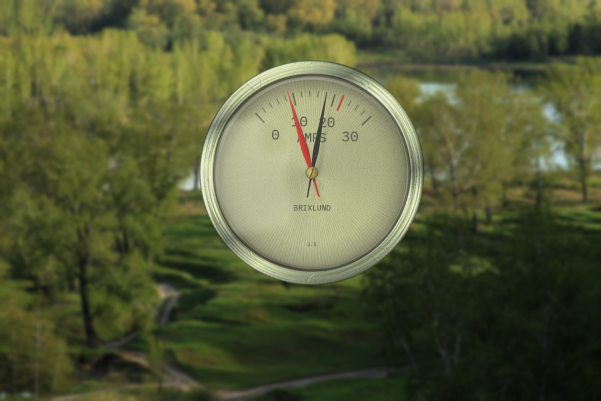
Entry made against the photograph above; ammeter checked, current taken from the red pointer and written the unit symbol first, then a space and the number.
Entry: A 9
